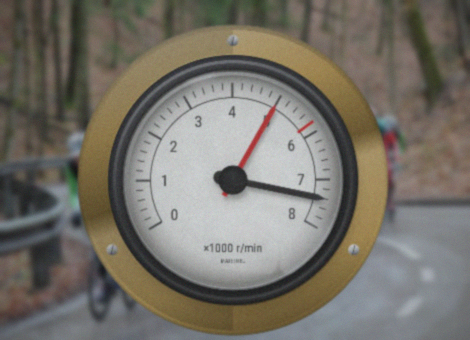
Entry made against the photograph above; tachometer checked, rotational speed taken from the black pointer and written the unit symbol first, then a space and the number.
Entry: rpm 7400
